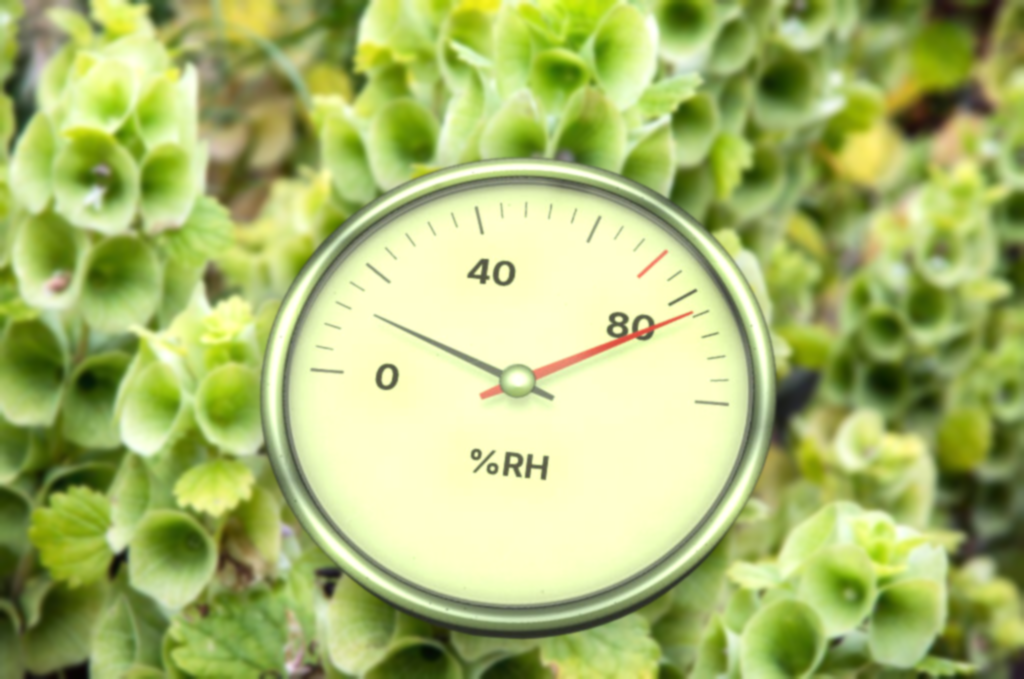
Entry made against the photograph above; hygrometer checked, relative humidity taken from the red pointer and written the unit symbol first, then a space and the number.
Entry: % 84
